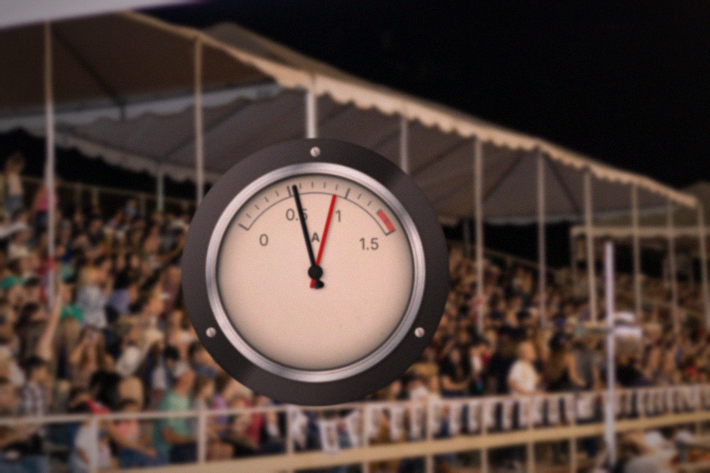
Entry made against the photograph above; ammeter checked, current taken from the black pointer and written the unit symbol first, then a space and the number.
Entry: A 0.55
